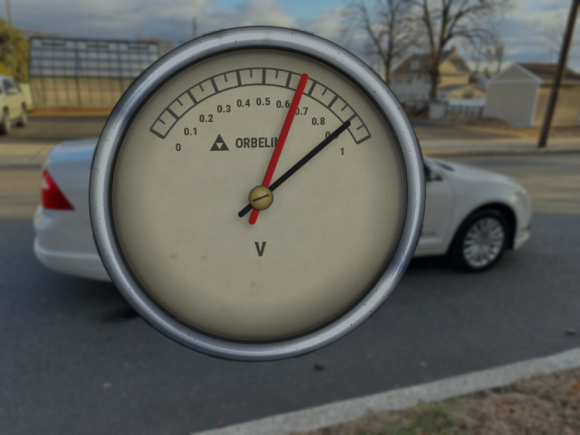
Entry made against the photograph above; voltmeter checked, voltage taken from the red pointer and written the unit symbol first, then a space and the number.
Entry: V 0.65
